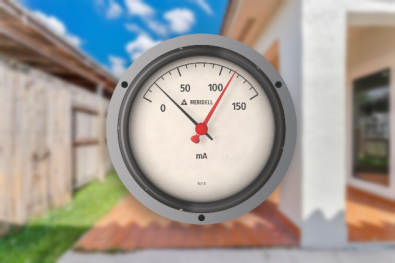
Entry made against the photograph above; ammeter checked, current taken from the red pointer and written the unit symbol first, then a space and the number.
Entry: mA 115
